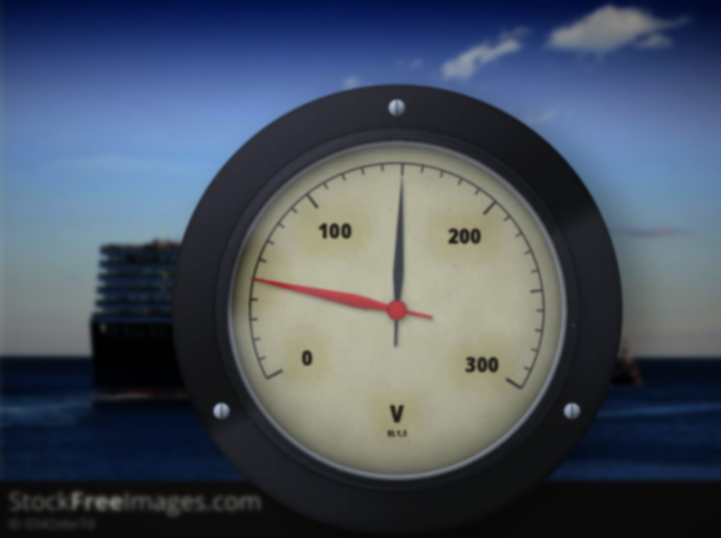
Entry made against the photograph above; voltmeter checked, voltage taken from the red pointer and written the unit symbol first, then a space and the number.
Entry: V 50
